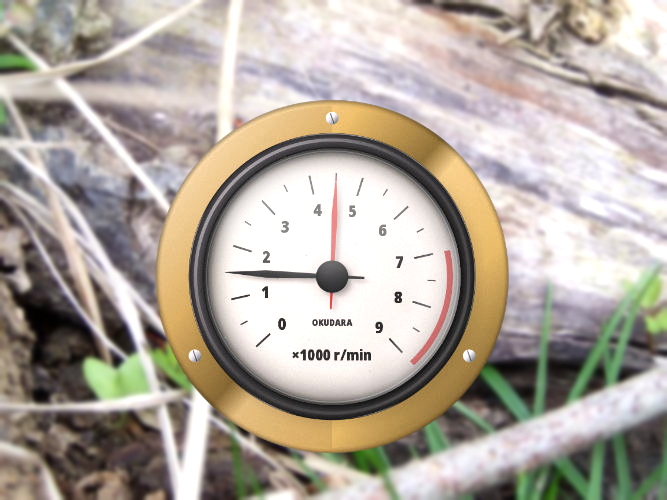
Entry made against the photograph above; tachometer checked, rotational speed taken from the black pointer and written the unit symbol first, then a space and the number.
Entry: rpm 1500
